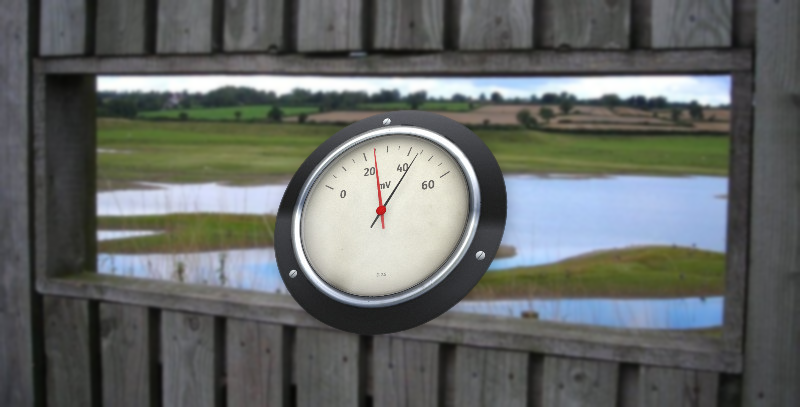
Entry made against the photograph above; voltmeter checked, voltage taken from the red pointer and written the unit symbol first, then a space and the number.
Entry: mV 25
